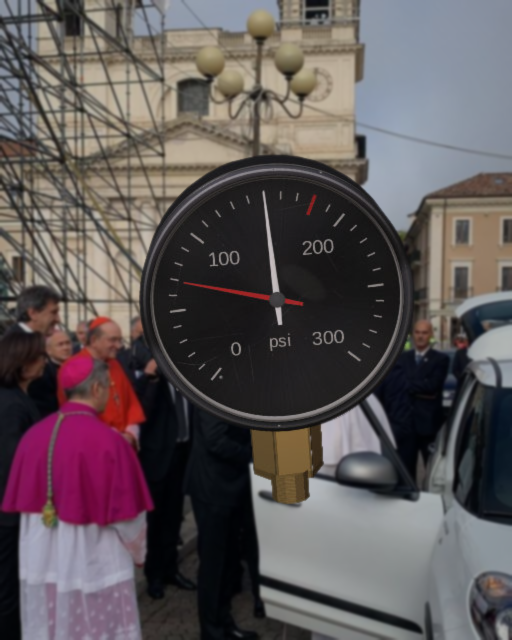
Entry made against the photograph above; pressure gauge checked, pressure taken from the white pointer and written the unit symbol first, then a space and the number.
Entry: psi 150
